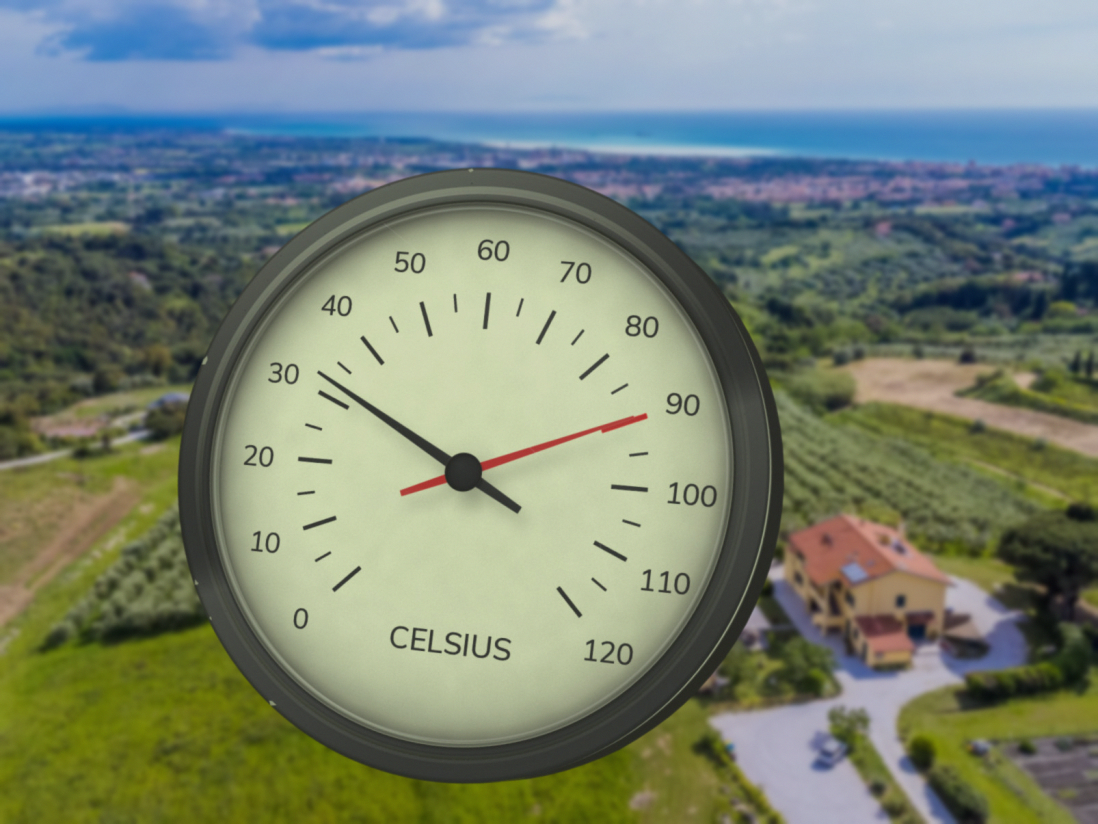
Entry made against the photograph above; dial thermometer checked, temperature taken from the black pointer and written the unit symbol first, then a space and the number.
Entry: °C 32.5
